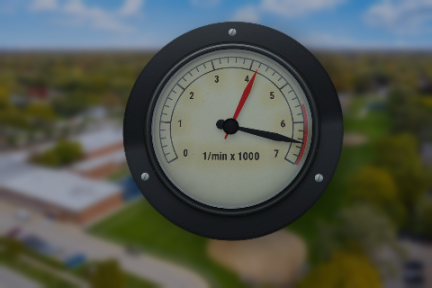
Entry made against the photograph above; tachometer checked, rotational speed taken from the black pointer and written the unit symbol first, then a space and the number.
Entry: rpm 6500
